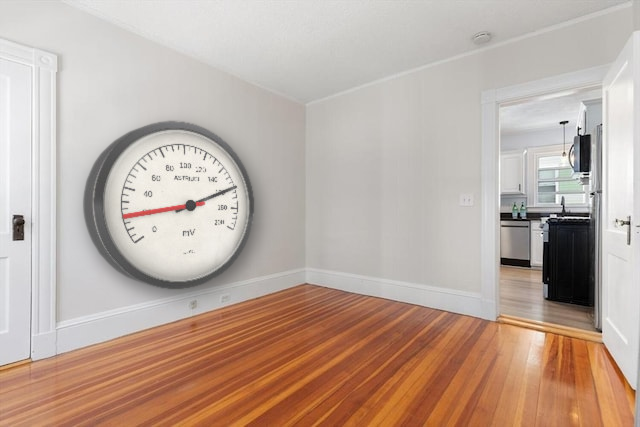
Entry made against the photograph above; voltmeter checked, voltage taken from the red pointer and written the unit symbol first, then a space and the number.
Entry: mV 20
